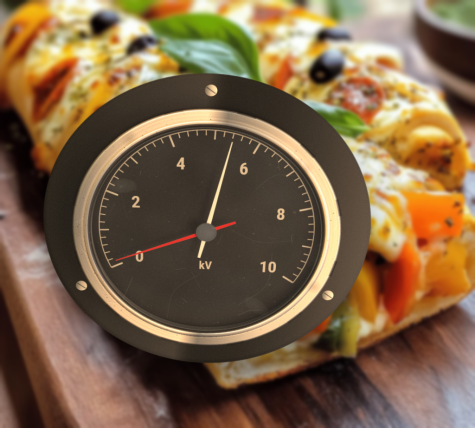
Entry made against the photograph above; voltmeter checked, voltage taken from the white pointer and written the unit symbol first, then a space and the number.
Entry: kV 5.4
